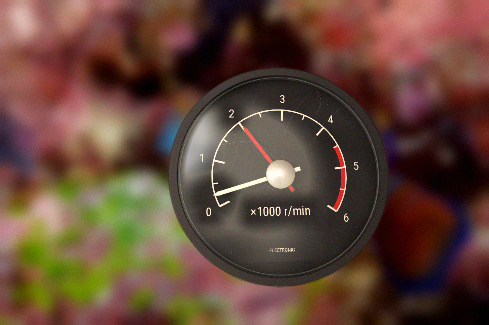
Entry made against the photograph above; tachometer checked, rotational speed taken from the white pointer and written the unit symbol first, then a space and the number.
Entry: rpm 250
